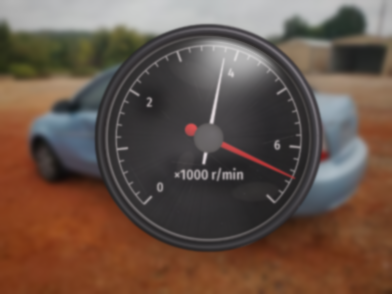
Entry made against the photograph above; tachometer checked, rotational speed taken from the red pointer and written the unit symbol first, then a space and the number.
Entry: rpm 6500
